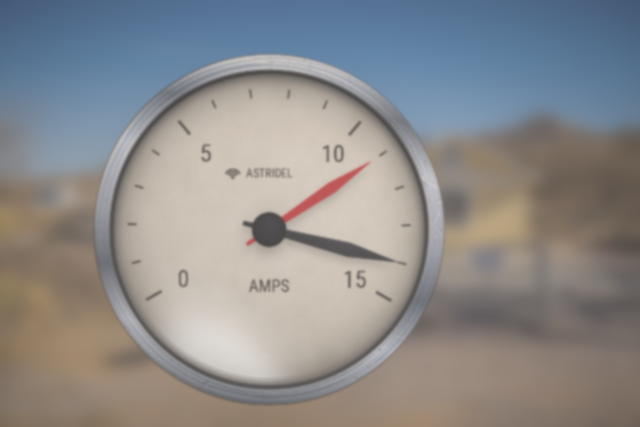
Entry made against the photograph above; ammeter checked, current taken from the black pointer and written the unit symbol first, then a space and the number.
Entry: A 14
